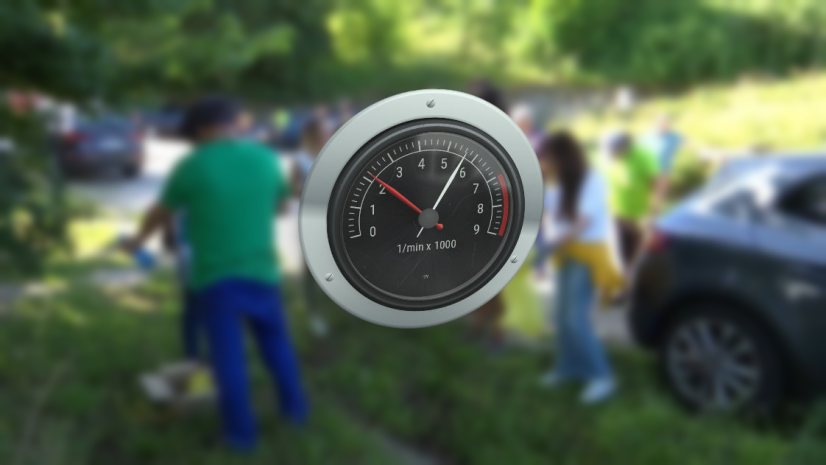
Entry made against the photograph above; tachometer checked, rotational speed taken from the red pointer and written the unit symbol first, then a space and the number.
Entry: rpm 2200
